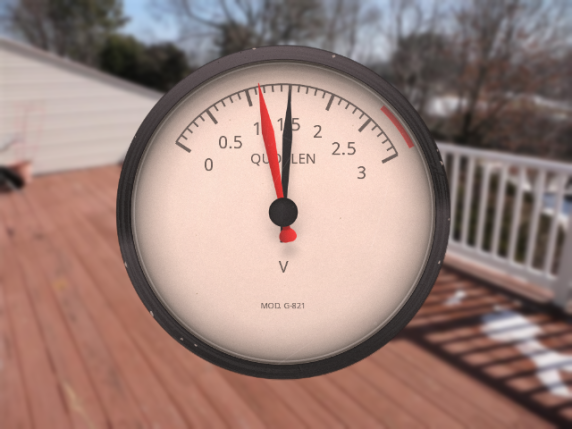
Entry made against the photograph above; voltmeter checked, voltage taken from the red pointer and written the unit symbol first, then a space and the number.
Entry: V 1.15
